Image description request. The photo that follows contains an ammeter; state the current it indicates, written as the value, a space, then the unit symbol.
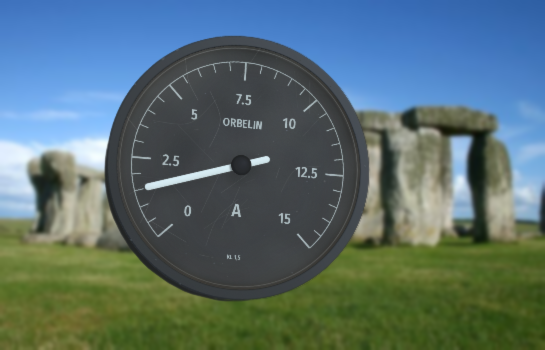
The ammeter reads 1.5 A
